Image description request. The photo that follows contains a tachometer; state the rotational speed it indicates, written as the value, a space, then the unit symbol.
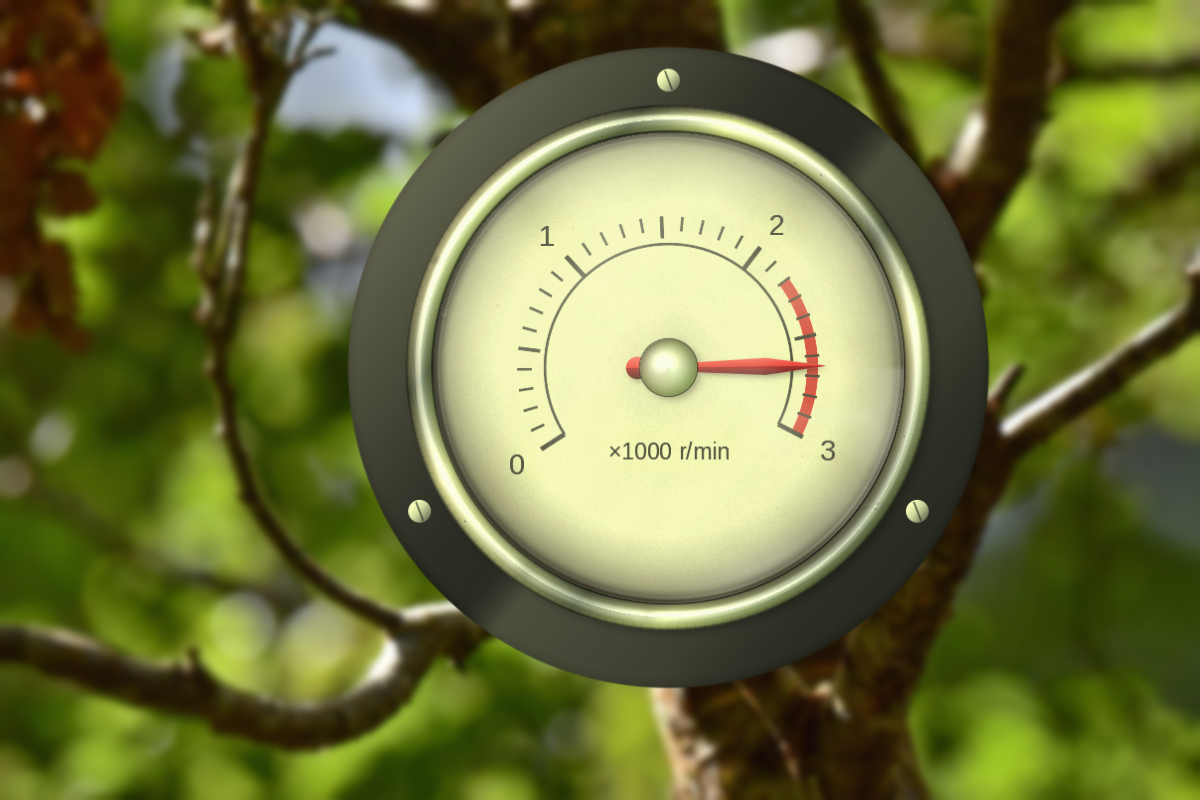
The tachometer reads 2650 rpm
